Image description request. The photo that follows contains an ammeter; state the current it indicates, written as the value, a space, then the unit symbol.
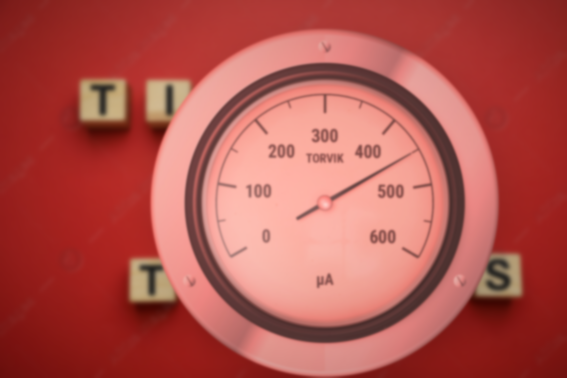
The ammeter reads 450 µA
